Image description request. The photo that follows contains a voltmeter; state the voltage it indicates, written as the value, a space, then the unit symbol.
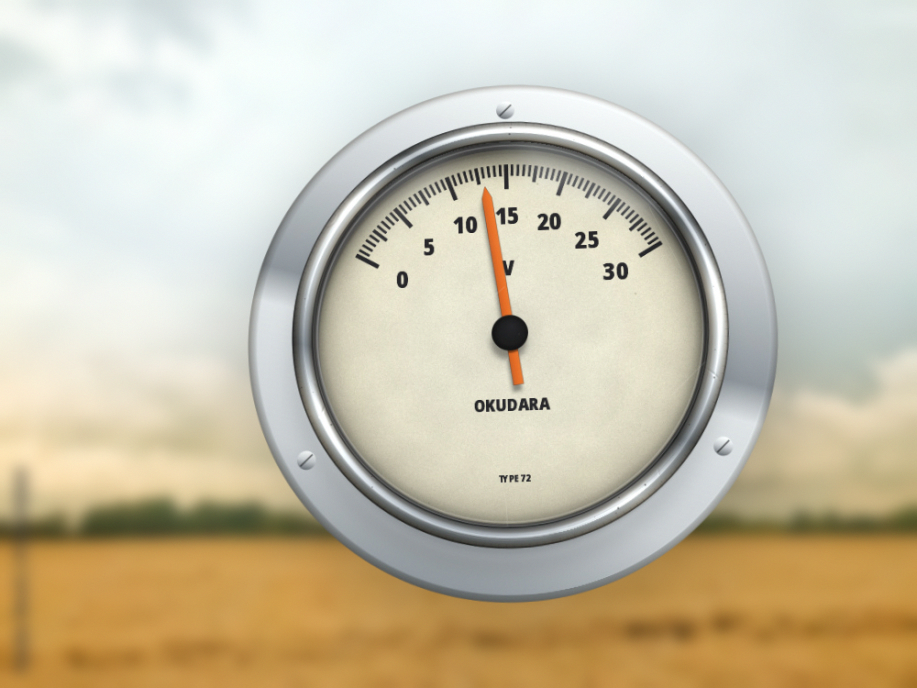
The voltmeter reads 13 V
